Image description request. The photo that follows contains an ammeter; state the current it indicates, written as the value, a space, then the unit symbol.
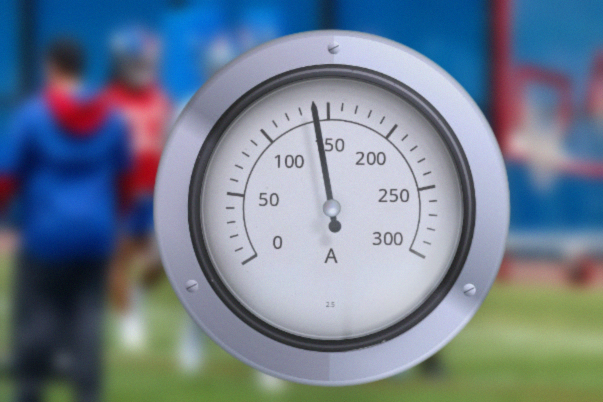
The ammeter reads 140 A
